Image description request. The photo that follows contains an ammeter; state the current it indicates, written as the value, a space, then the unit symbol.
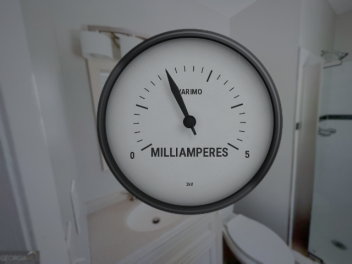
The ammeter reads 2 mA
